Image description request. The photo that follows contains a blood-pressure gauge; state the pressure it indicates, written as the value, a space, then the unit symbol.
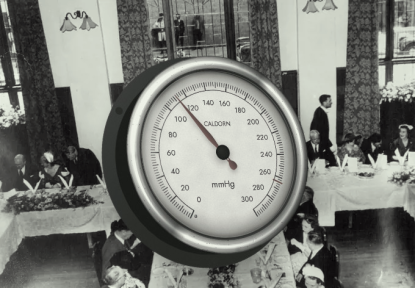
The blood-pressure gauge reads 110 mmHg
